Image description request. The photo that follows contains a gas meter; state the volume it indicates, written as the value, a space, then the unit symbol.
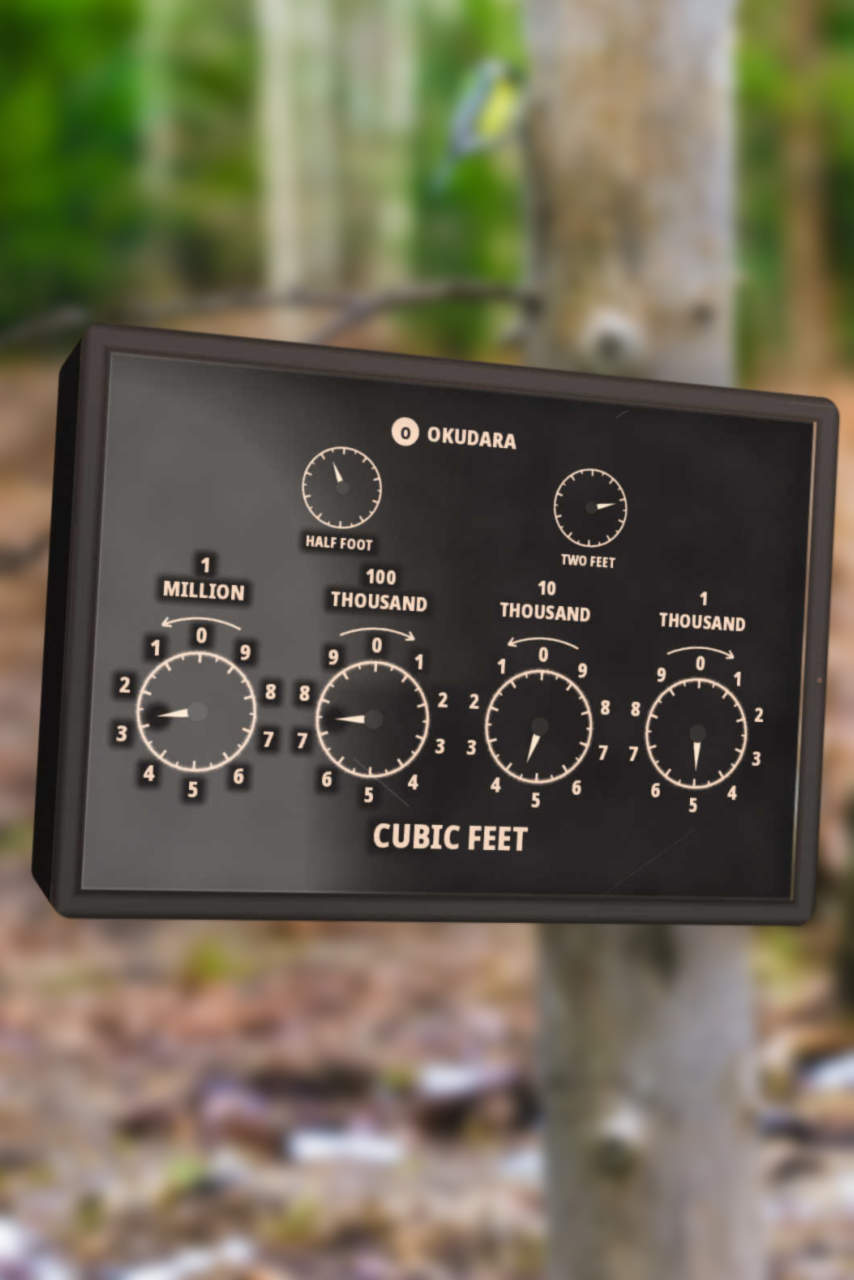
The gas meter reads 274500 ft³
